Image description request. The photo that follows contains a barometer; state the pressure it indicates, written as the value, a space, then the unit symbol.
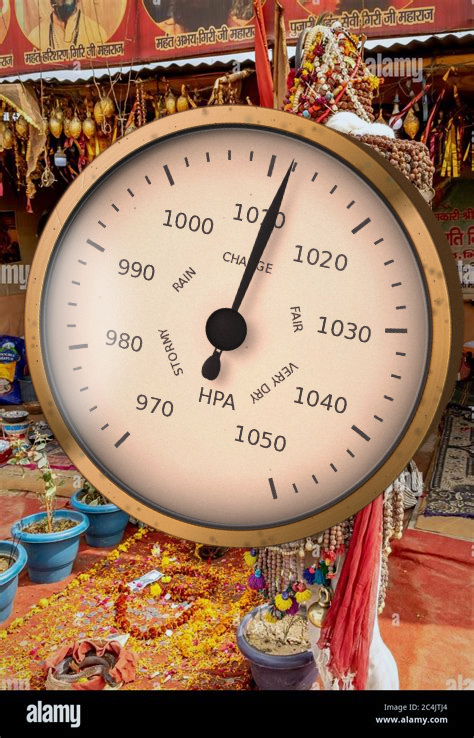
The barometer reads 1012 hPa
